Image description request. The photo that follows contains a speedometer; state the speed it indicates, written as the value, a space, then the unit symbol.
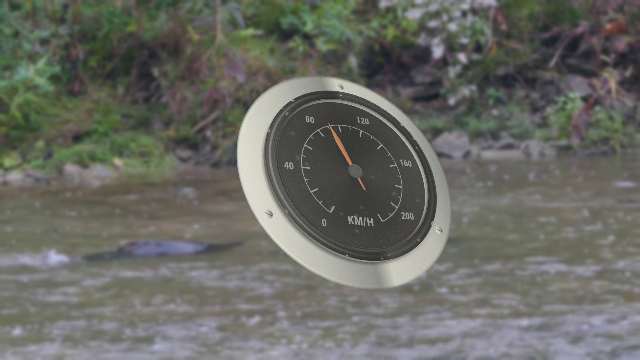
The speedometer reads 90 km/h
